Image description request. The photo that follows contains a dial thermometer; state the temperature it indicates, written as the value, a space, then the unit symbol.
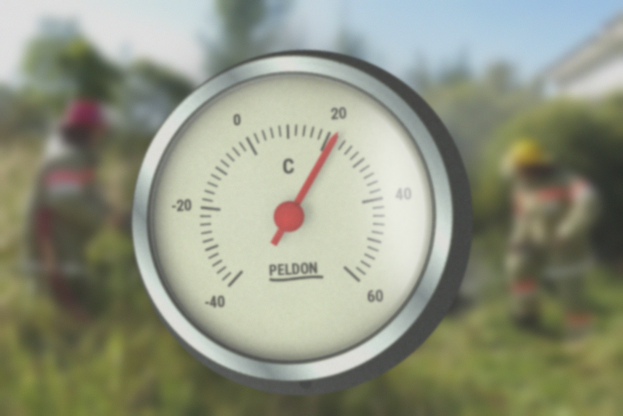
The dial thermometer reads 22 °C
